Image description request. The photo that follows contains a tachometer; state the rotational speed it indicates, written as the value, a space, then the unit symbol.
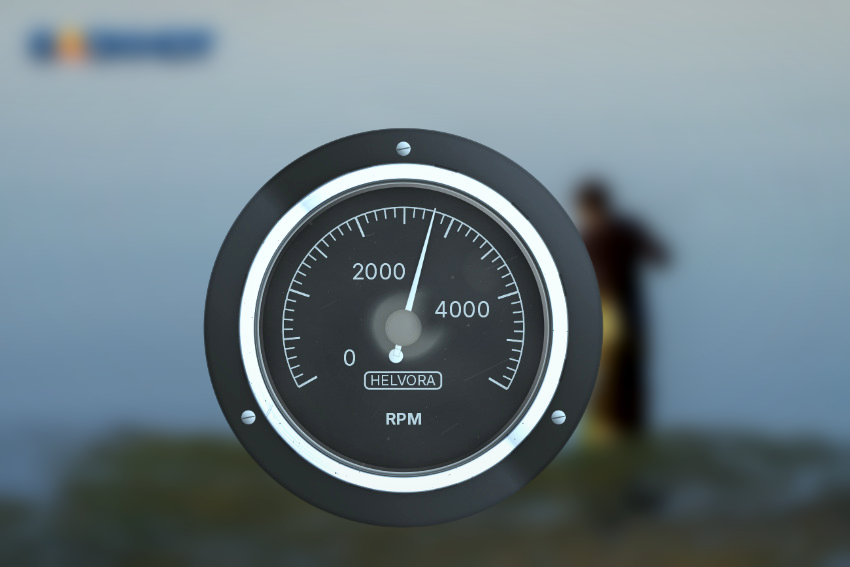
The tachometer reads 2800 rpm
